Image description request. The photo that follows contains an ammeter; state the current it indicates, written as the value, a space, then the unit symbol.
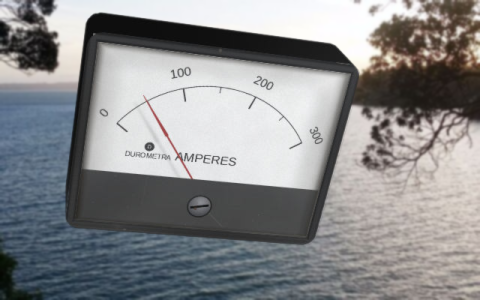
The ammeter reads 50 A
